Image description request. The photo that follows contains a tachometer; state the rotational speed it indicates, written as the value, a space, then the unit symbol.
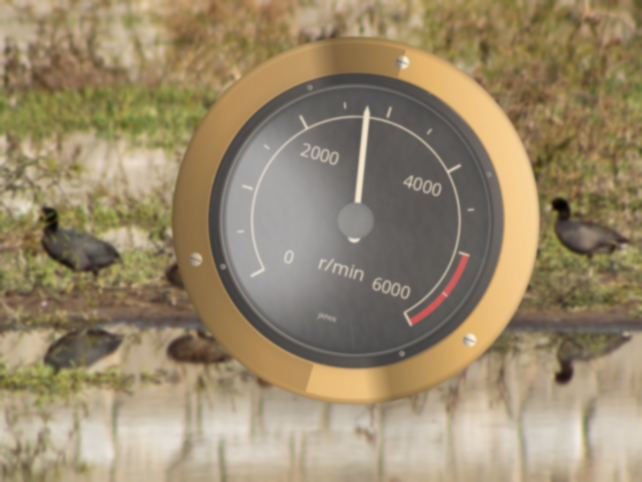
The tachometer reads 2750 rpm
